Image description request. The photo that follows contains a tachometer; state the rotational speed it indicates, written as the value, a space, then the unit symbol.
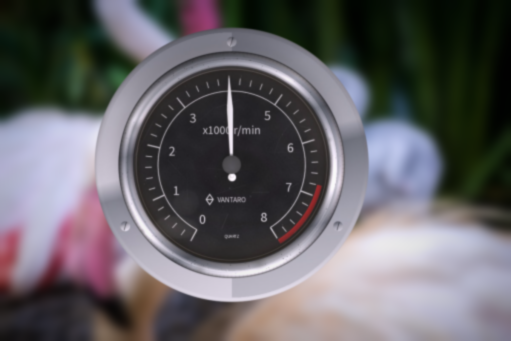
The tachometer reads 4000 rpm
